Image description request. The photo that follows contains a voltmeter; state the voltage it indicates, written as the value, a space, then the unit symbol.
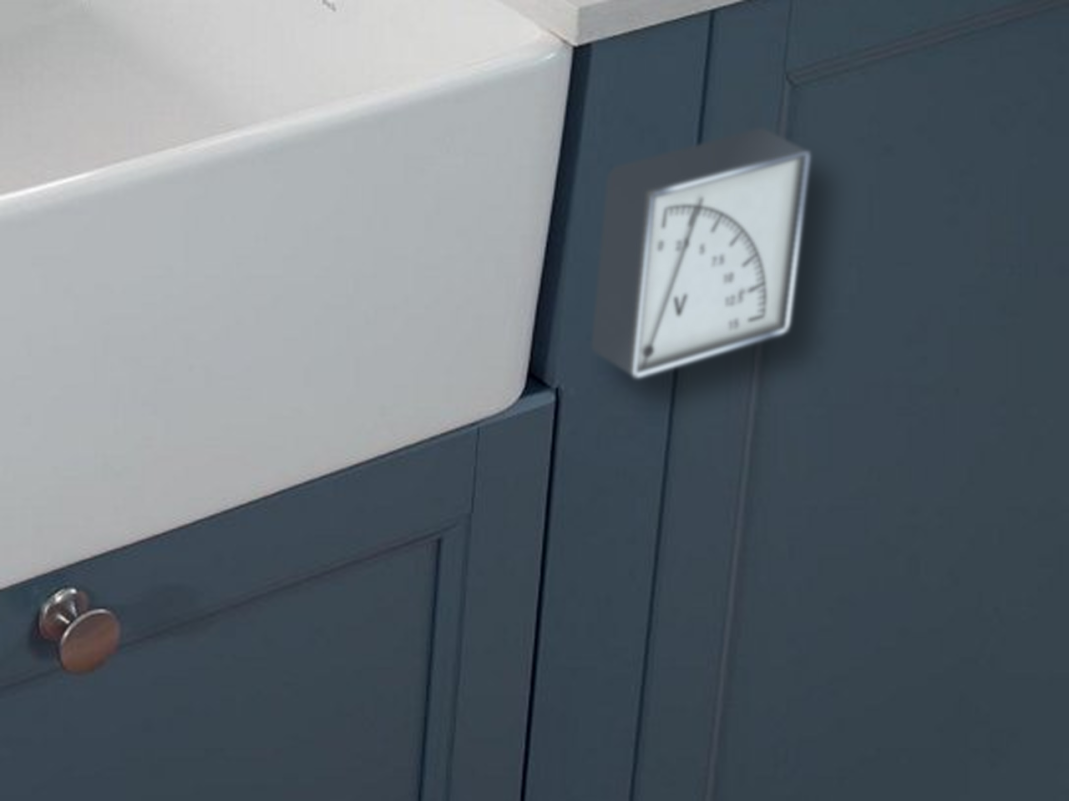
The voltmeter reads 2.5 V
